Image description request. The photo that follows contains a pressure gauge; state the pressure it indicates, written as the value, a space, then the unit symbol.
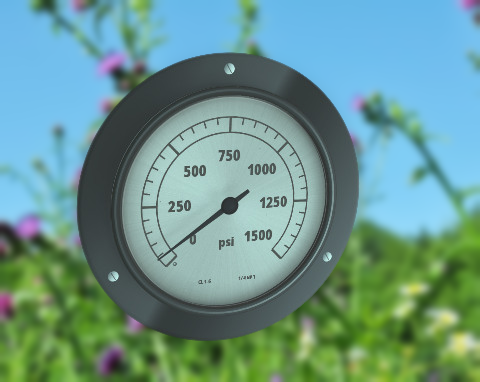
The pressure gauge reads 50 psi
